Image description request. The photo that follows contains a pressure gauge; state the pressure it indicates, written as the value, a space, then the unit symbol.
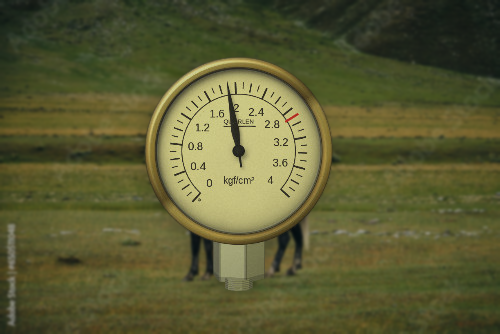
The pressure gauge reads 1.9 kg/cm²
